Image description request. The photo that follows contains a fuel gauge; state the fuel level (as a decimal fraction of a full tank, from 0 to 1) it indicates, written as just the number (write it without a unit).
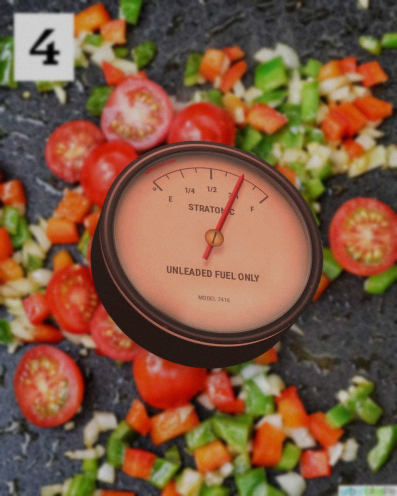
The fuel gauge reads 0.75
